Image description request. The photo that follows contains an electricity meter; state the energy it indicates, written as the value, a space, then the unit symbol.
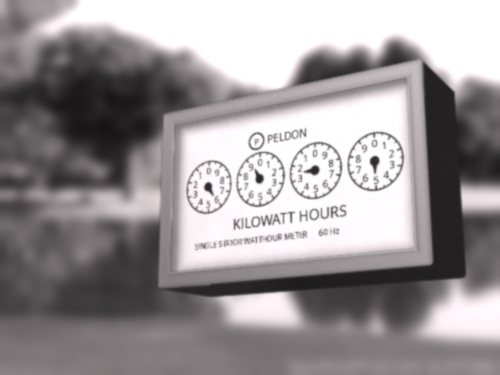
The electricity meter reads 5925 kWh
